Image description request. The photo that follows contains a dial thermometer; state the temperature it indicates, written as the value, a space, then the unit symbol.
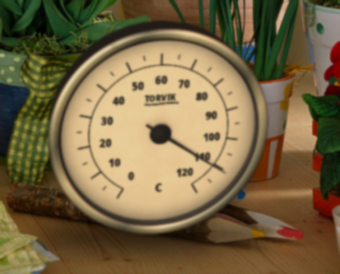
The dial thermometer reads 110 °C
